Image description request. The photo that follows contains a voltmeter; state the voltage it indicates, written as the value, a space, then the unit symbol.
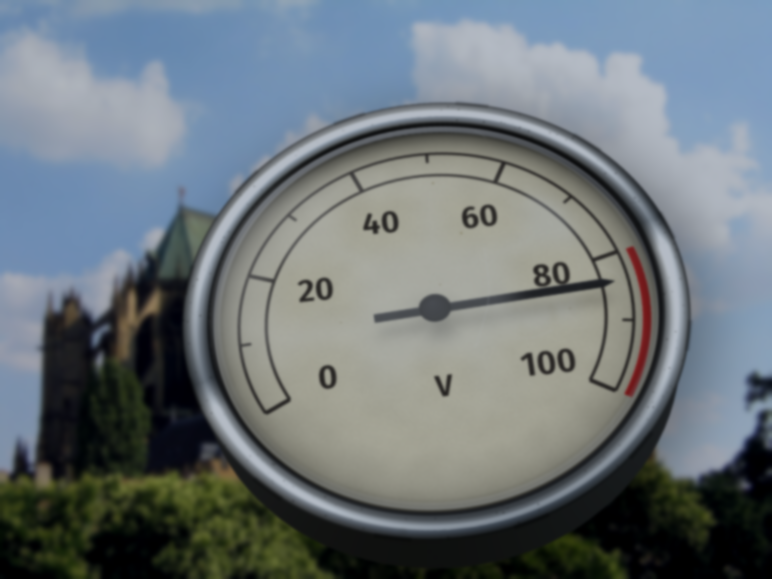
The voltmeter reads 85 V
